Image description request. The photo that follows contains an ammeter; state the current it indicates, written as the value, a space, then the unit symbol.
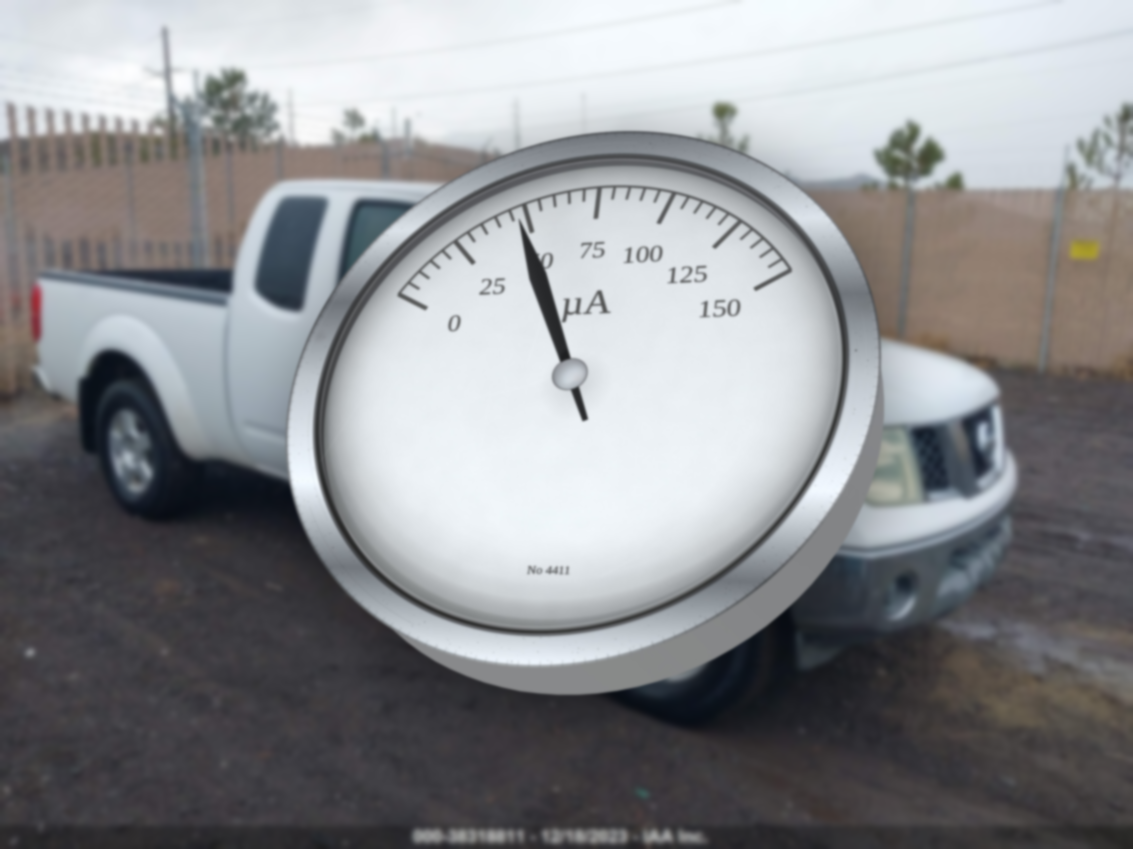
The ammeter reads 47.5 µA
